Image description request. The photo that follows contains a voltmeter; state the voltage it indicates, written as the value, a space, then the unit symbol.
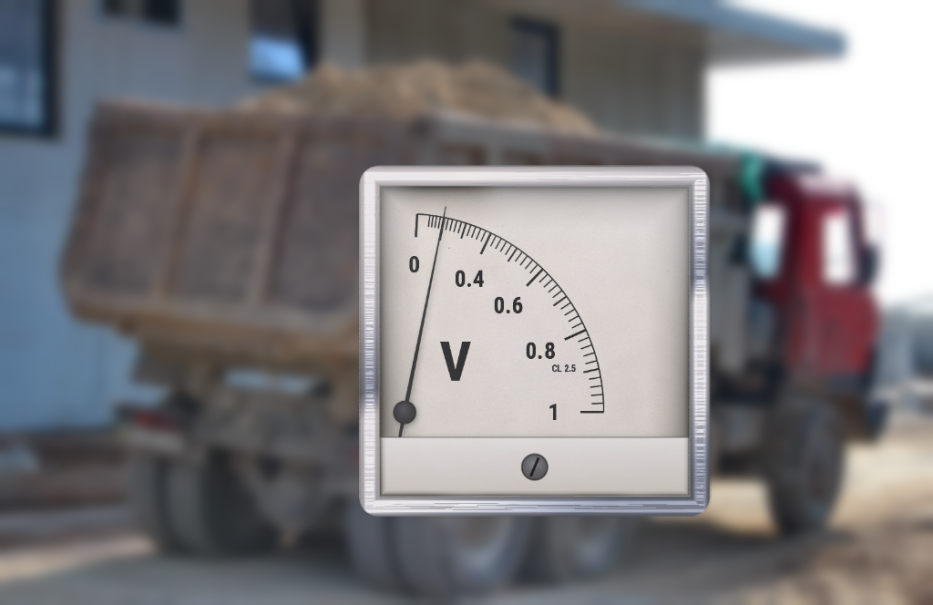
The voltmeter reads 0.2 V
